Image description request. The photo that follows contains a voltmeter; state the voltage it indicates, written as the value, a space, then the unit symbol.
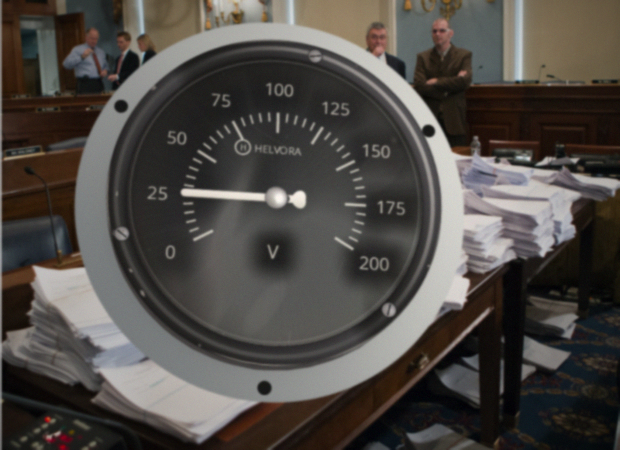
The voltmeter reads 25 V
